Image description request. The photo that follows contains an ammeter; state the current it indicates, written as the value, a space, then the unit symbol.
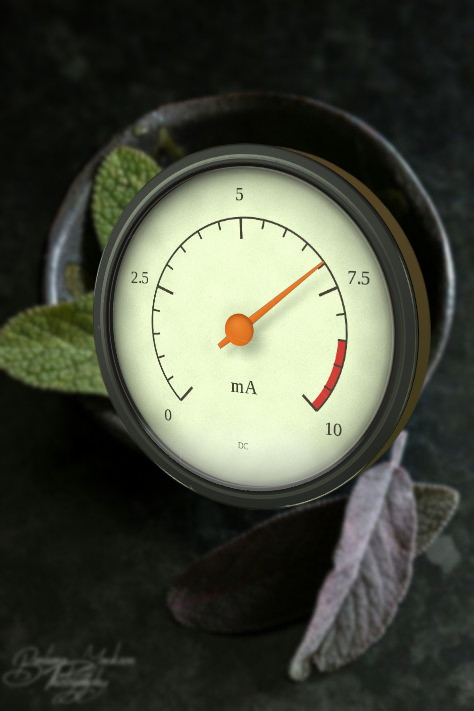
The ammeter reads 7 mA
